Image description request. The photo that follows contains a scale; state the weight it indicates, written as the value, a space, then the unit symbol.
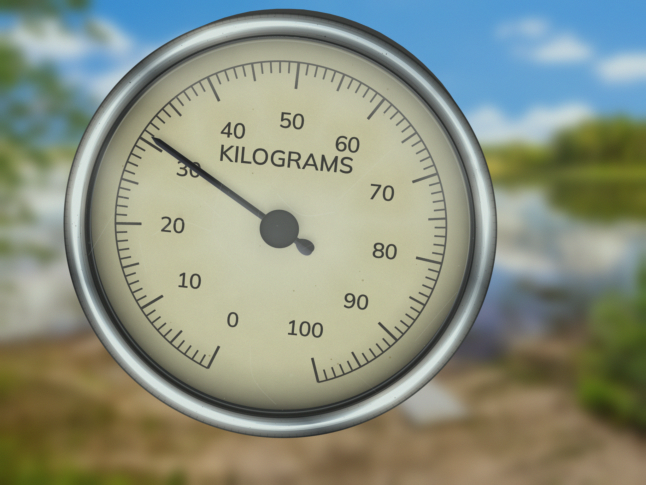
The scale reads 31 kg
